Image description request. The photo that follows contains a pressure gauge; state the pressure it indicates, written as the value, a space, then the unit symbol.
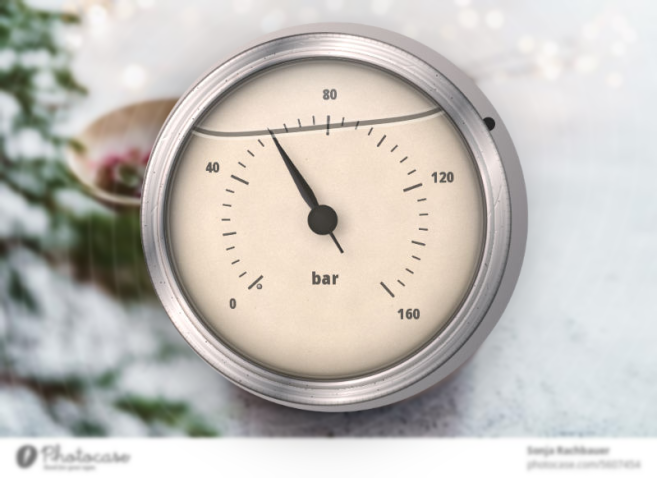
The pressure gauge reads 60 bar
